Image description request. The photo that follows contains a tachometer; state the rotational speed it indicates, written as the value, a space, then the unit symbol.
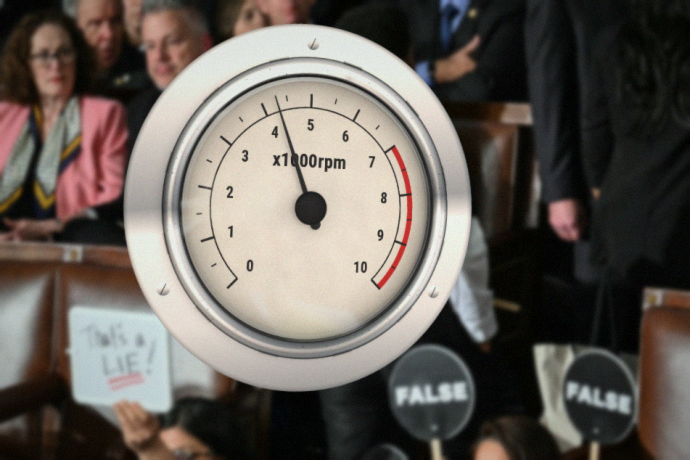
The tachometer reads 4250 rpm
